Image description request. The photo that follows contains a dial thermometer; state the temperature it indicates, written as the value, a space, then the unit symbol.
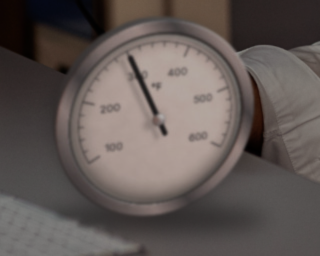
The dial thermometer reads 300 °F
